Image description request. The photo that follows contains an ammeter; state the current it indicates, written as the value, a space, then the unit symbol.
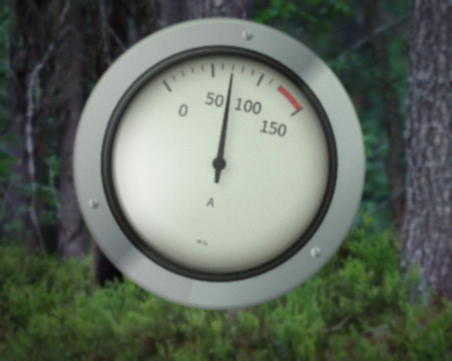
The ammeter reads 70 A
